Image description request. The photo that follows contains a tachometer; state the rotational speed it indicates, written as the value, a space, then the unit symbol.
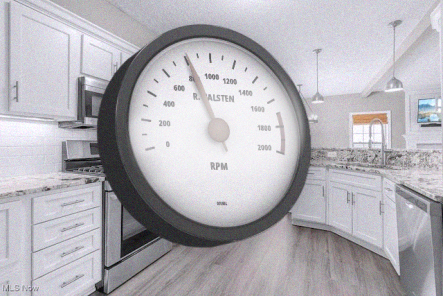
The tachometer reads 800 rpm
